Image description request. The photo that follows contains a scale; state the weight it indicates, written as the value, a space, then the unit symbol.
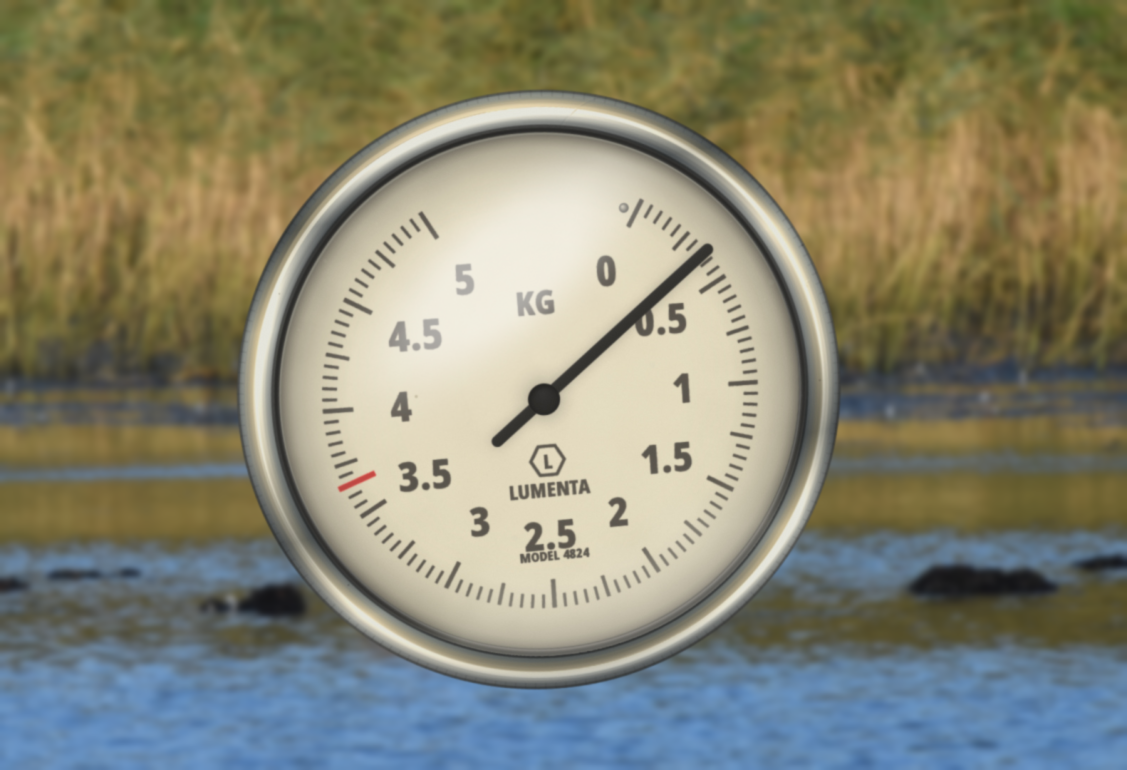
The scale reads 0.35 kg
